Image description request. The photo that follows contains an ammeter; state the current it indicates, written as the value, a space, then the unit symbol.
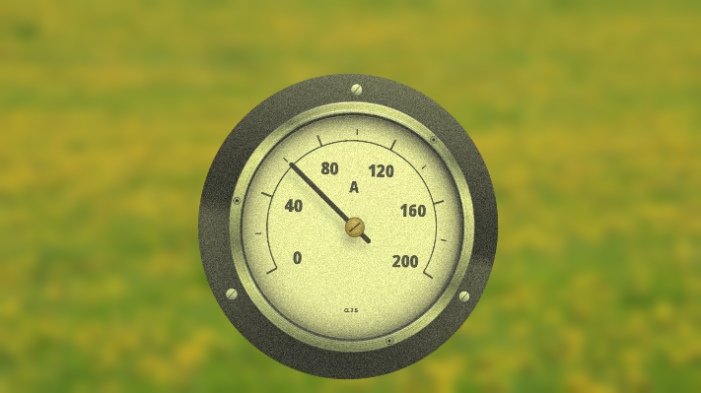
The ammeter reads 60 A
